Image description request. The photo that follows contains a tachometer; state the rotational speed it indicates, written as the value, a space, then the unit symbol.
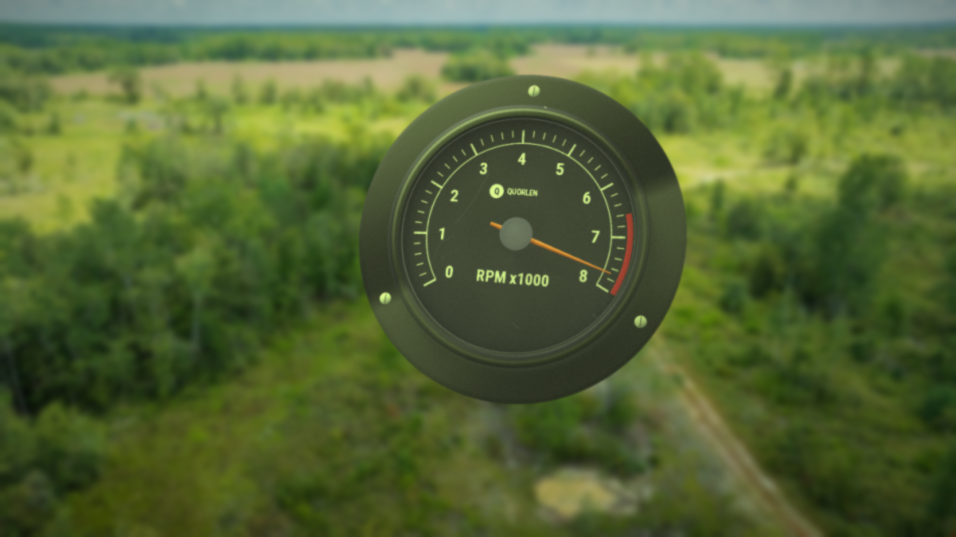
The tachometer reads 7700 rpm
